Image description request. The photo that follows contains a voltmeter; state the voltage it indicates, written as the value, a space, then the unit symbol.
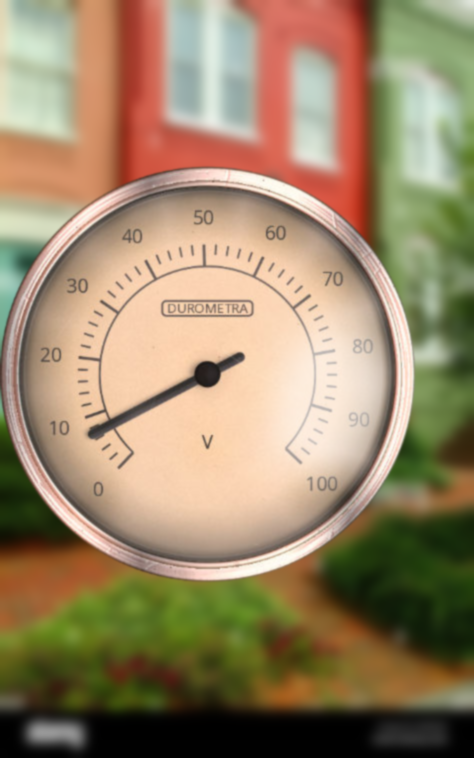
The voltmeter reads 7 V
